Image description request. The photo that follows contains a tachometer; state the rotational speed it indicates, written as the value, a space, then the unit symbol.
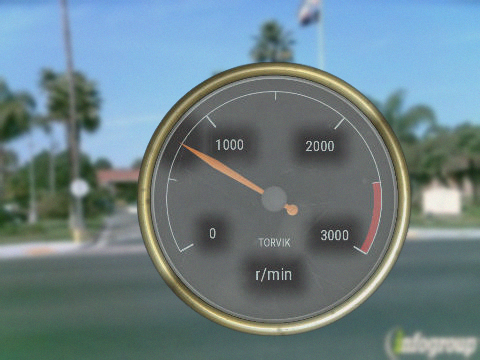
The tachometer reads 750 rpm
